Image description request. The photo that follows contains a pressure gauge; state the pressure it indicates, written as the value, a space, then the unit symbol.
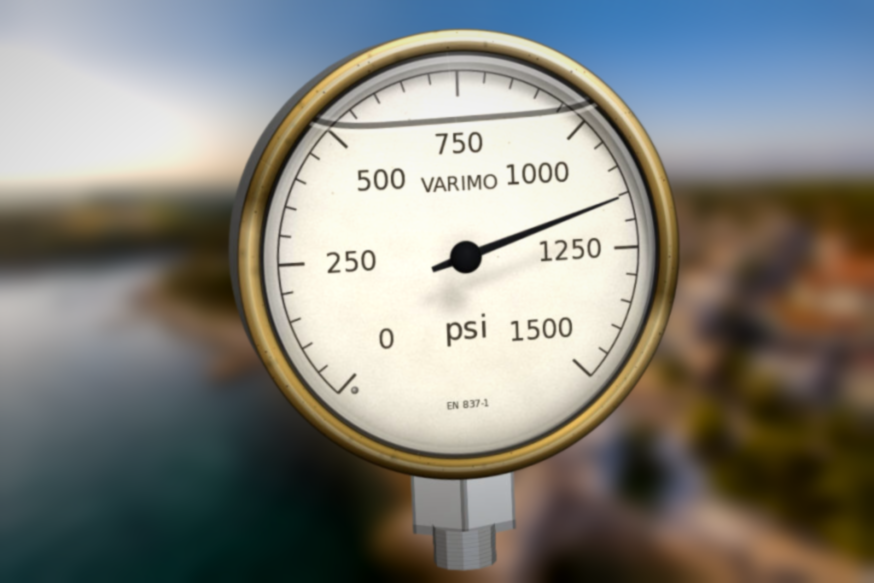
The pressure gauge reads 1150 psi
